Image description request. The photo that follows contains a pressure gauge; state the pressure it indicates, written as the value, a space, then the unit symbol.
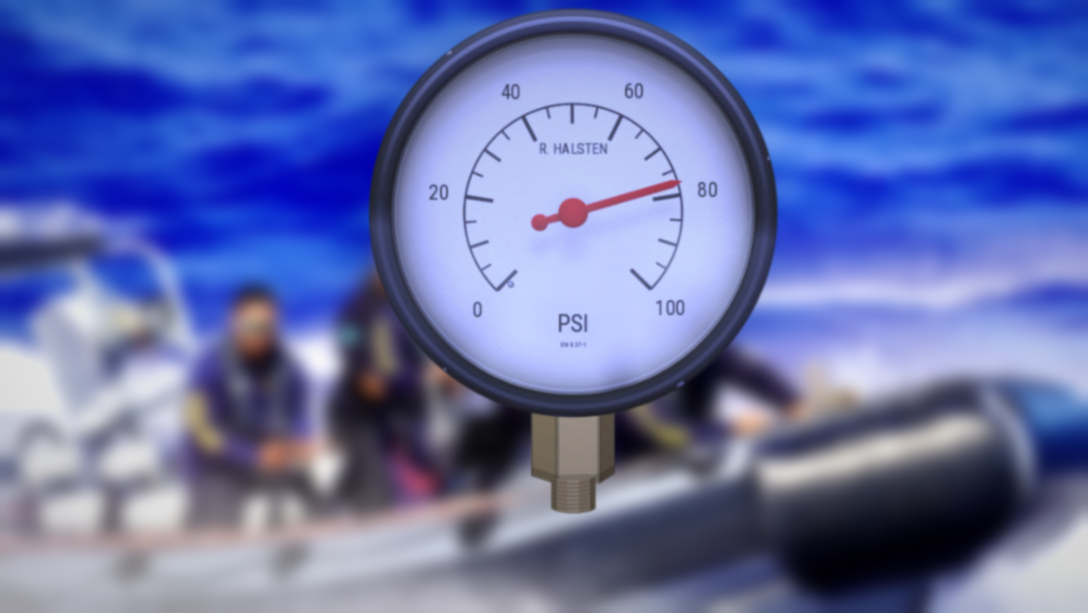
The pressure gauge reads 77.5 psi
